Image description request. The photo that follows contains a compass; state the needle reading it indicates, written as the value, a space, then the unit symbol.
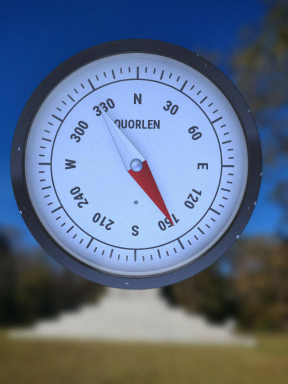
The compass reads 147.5 °
